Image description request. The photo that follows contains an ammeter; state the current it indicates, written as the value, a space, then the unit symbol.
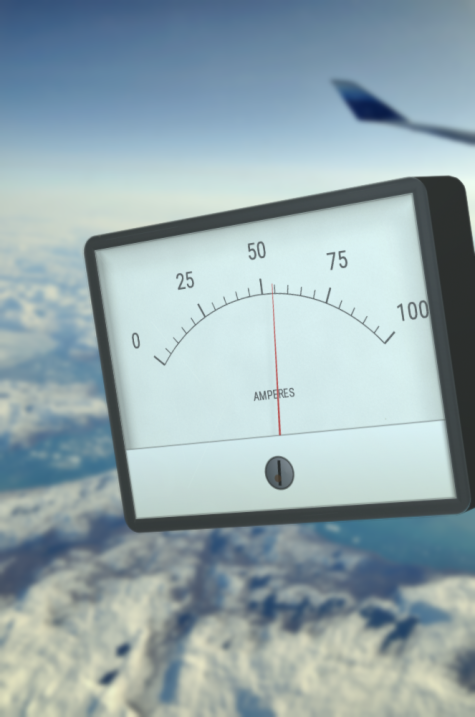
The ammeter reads 55 A
